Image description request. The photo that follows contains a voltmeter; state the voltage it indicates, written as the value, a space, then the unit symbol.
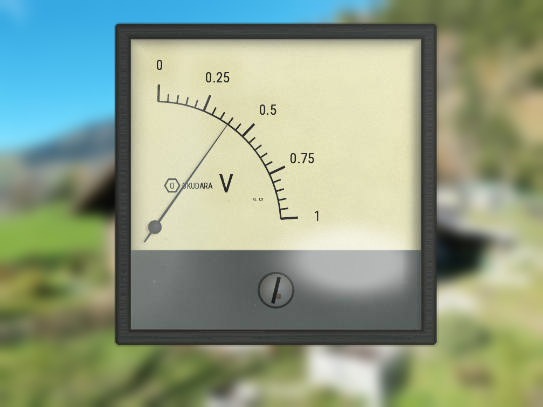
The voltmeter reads 0.4 V
